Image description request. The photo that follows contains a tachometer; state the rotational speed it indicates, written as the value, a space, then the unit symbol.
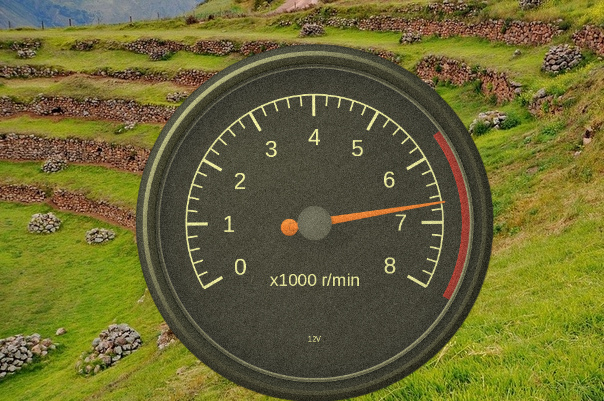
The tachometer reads 6700 rpm
